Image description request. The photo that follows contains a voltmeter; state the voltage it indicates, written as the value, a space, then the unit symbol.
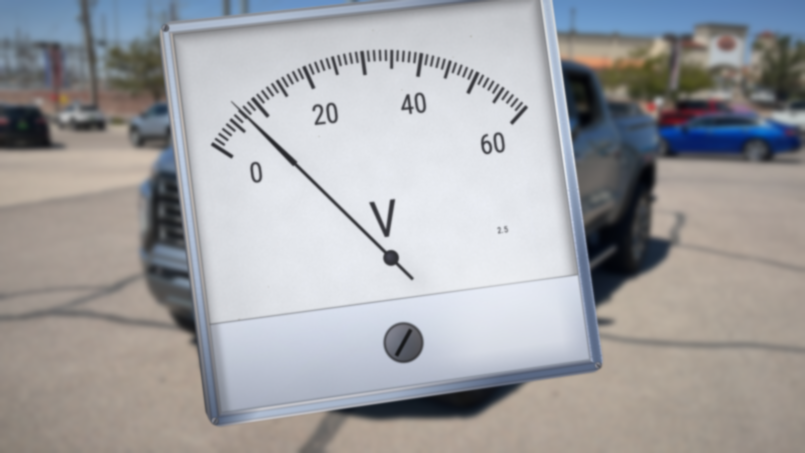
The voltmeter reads 7 V
